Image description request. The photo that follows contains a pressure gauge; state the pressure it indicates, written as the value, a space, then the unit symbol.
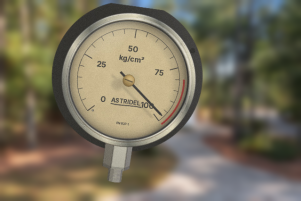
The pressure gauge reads 97.5 kg/cm²
